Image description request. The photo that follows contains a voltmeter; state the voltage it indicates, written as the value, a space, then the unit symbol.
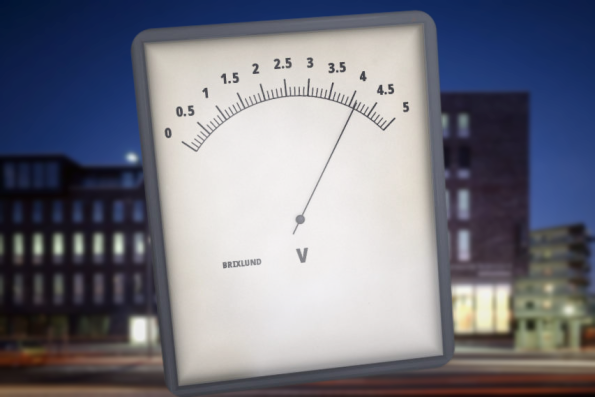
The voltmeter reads 4.1 V
